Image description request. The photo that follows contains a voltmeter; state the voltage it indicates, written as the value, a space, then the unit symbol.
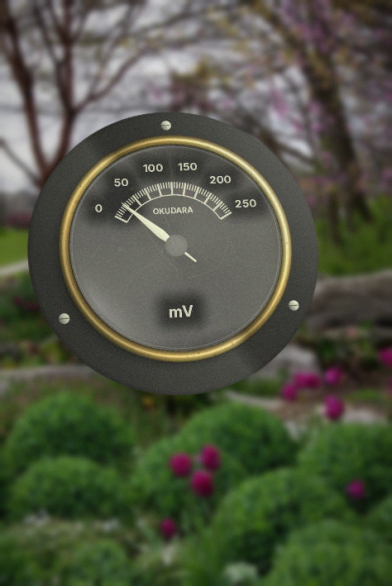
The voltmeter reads 25 mV
